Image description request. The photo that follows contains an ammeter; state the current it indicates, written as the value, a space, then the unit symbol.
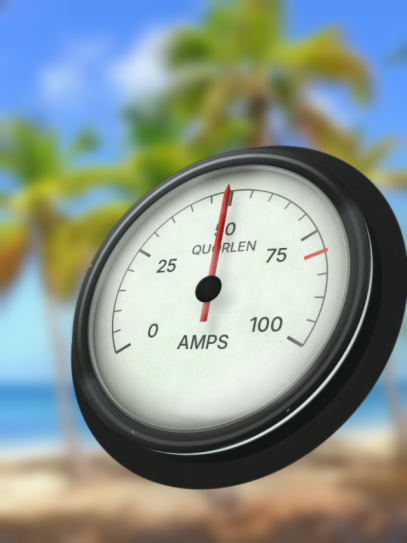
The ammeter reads 50 A
